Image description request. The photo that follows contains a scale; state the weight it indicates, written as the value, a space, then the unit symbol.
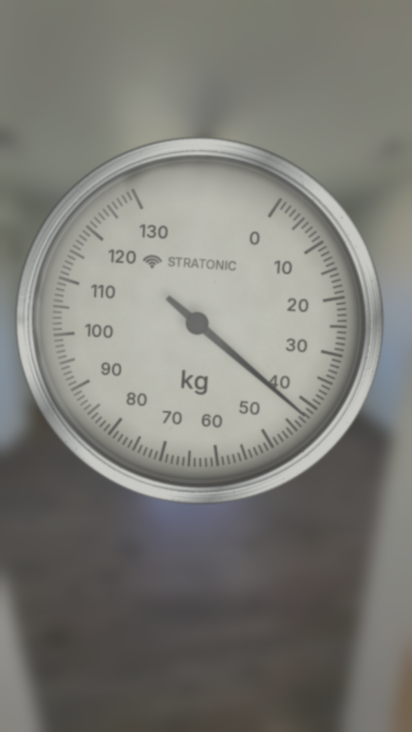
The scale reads 42 kg
